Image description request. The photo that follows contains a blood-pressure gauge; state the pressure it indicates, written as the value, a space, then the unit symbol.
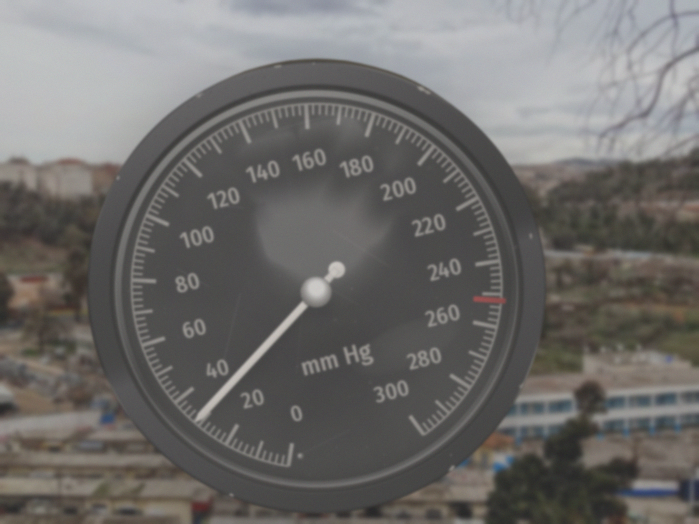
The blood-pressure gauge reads 32 mmHg
